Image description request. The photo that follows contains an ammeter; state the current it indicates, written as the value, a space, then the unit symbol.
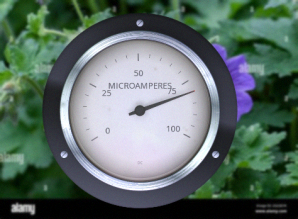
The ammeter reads 80 µA
